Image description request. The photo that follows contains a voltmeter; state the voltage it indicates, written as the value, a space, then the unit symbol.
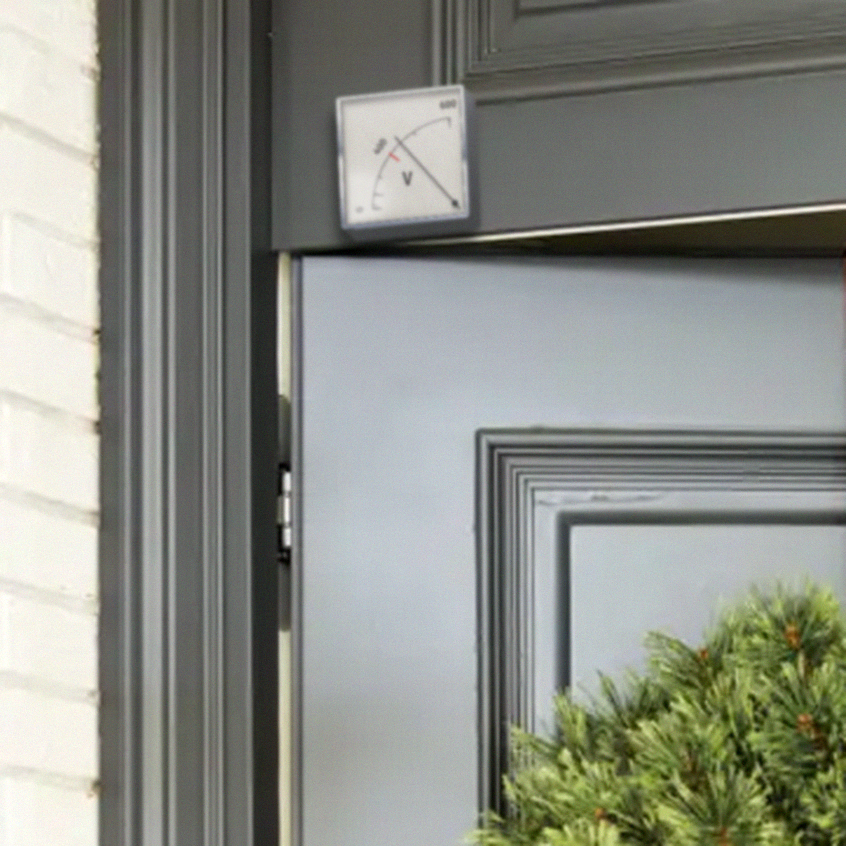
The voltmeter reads 450 V
